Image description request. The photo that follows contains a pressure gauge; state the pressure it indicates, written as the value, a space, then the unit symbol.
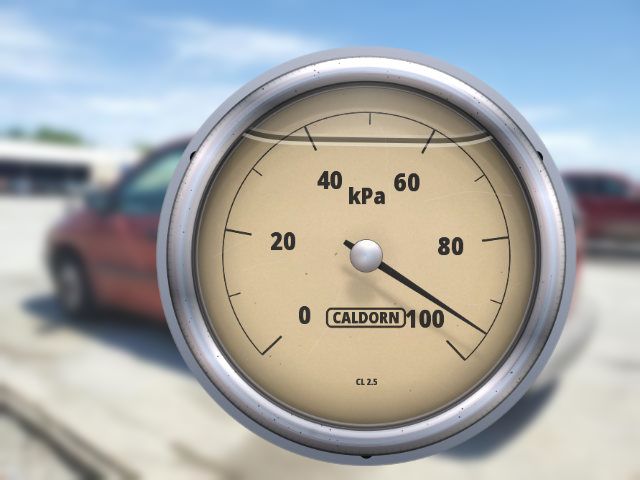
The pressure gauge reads 95 kPa
